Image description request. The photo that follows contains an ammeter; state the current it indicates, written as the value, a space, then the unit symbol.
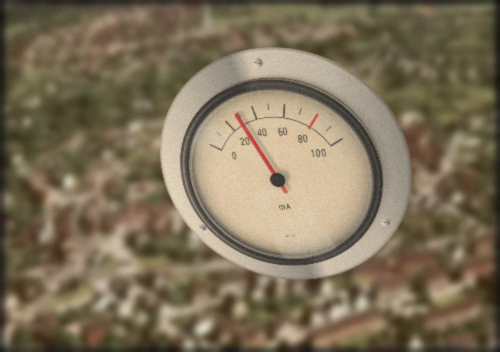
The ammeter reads 30 mA
